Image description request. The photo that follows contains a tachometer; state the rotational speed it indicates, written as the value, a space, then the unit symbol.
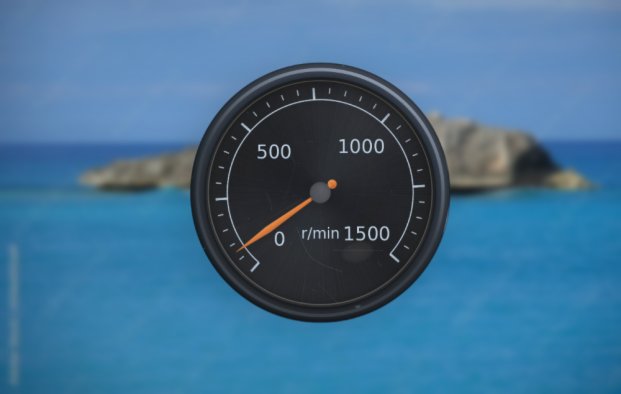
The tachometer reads 75 rpm
